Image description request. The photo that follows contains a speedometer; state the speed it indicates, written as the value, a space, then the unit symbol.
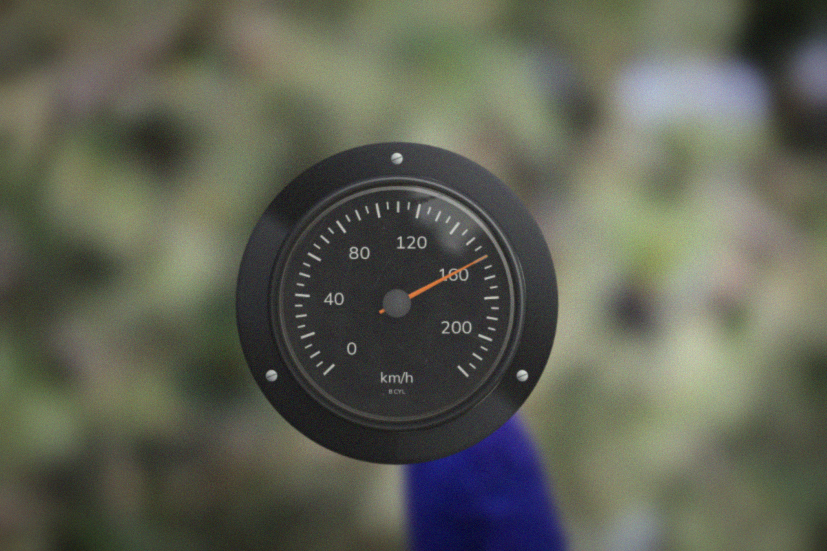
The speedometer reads 160 km/h
